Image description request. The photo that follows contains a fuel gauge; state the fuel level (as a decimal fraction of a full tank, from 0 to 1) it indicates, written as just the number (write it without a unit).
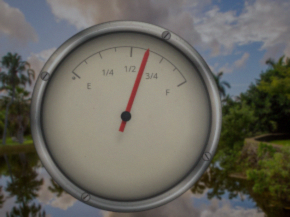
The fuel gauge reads 0.625
